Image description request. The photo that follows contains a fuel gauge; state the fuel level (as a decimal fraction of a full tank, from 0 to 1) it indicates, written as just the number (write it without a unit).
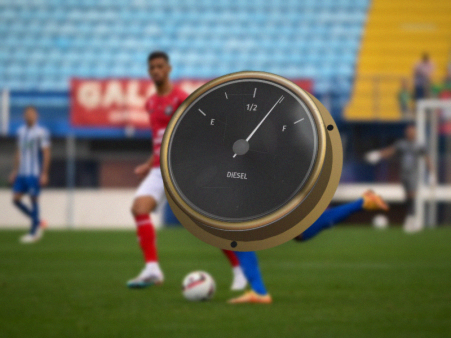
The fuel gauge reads 0.75
